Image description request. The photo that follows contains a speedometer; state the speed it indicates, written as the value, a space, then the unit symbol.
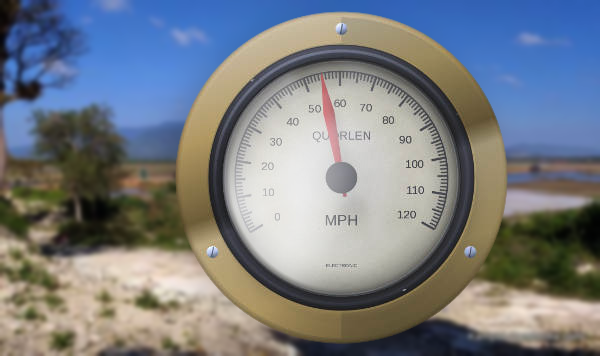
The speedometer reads 55 mph
